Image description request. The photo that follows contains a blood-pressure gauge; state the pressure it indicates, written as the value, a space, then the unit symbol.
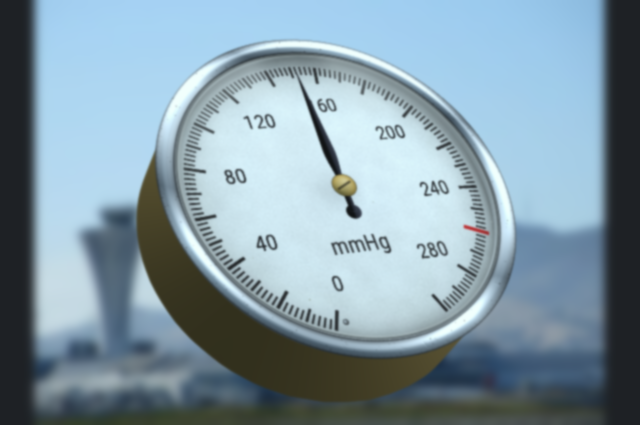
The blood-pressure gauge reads 150 mmHg
